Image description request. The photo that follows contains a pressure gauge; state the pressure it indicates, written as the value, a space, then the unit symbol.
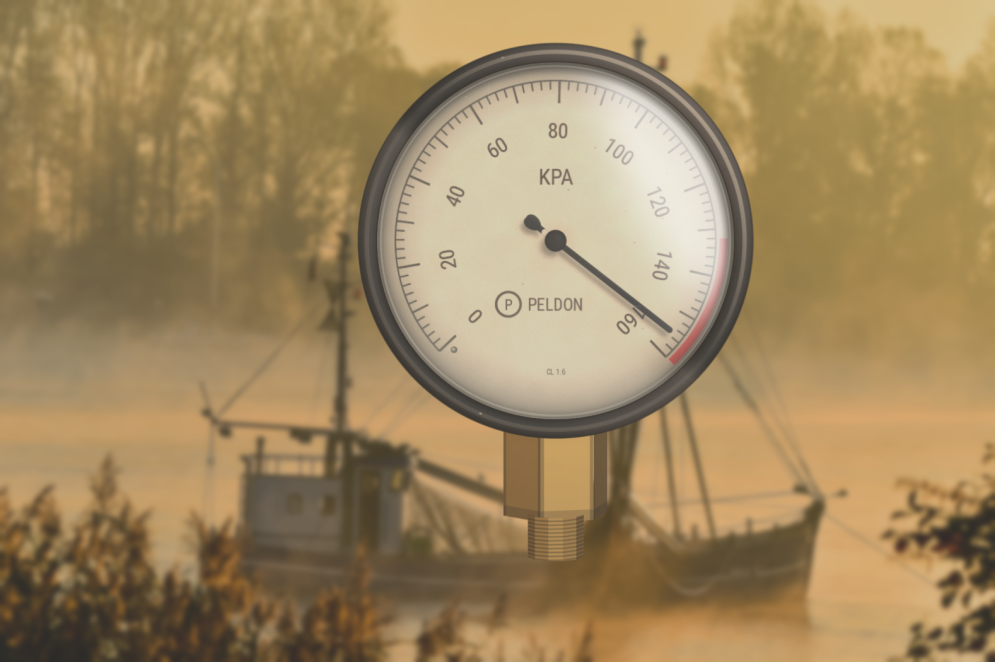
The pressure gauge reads 155 kPa
